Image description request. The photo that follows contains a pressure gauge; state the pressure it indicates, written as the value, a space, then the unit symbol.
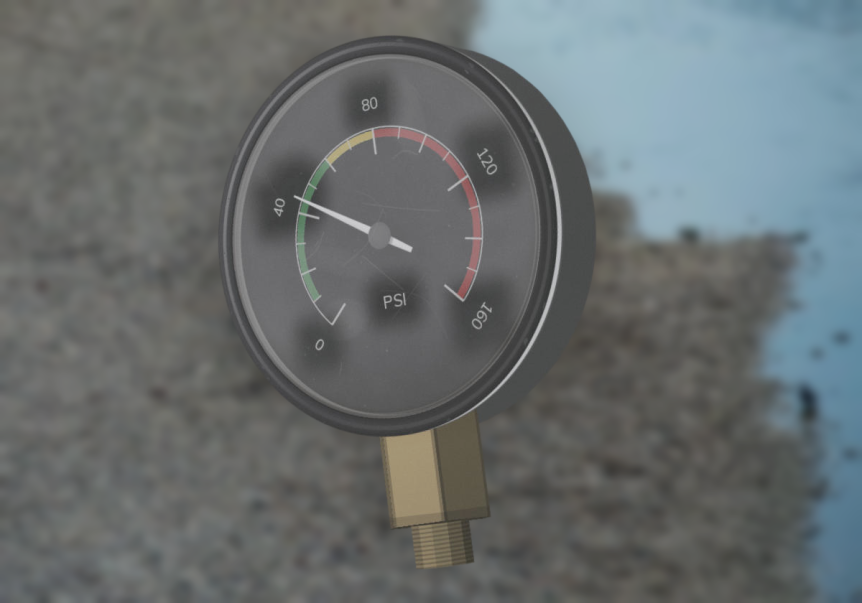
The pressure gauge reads 45 psi
